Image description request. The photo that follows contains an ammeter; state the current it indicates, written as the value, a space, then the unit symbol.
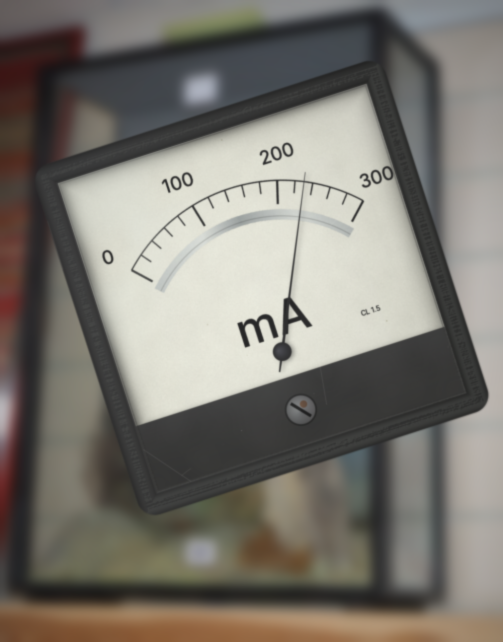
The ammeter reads 230 mA
